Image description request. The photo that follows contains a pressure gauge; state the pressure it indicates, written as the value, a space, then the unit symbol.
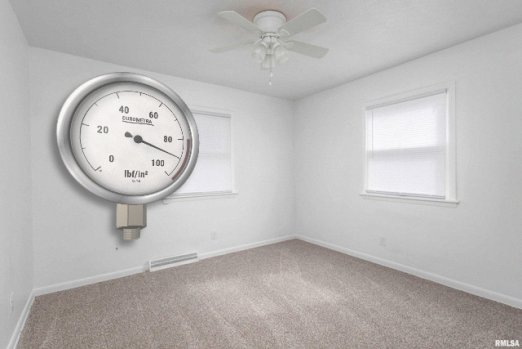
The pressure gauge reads 90 psi
